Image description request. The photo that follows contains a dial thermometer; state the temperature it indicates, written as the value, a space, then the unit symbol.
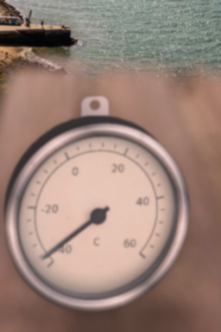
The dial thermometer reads -36 °C
